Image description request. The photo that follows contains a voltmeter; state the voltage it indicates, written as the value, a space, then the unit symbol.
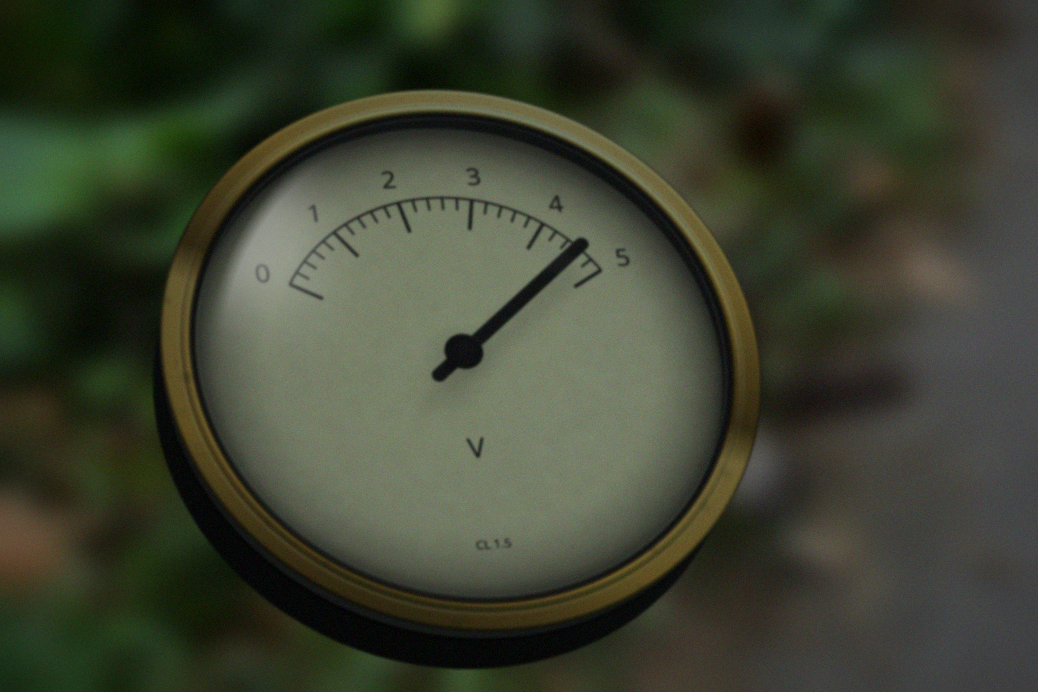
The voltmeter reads 4.6 V
